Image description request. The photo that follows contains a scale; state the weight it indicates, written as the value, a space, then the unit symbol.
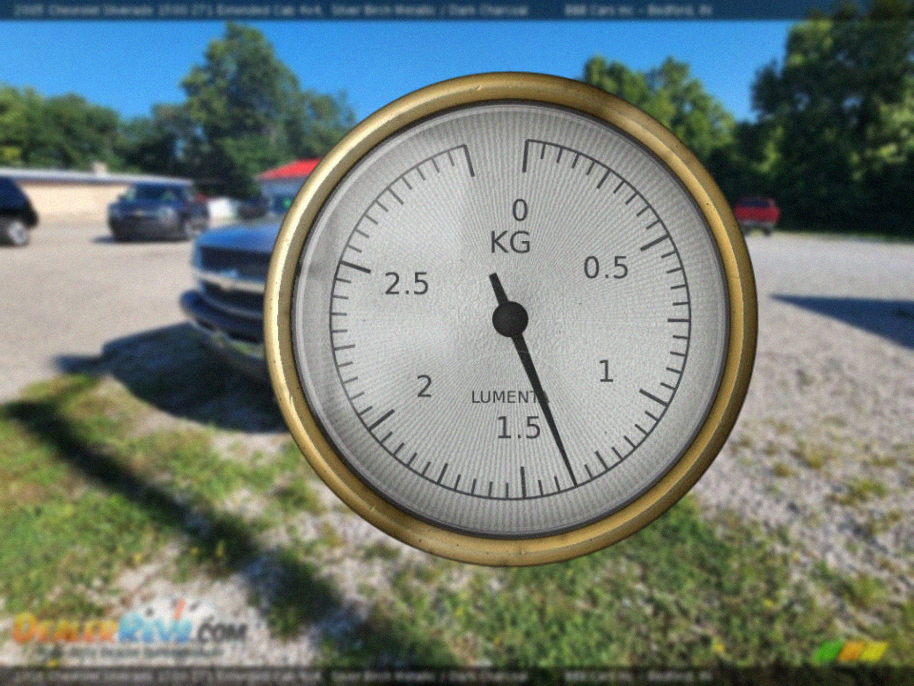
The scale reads 1.35 kg
